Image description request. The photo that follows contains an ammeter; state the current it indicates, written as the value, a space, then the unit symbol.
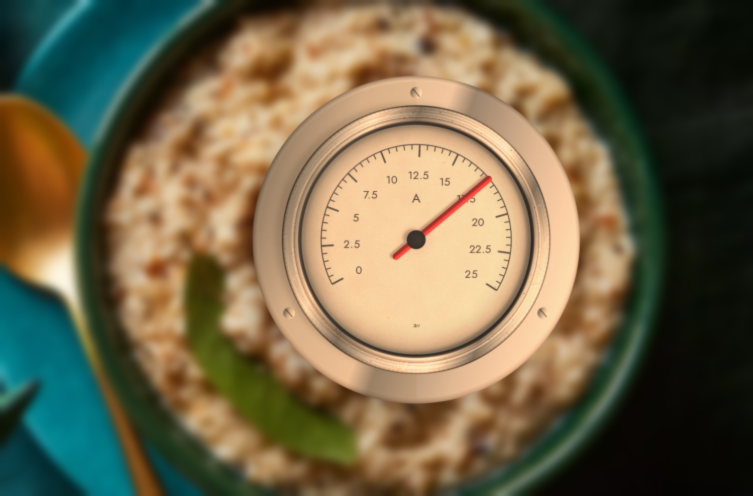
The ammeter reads 17.5 A
